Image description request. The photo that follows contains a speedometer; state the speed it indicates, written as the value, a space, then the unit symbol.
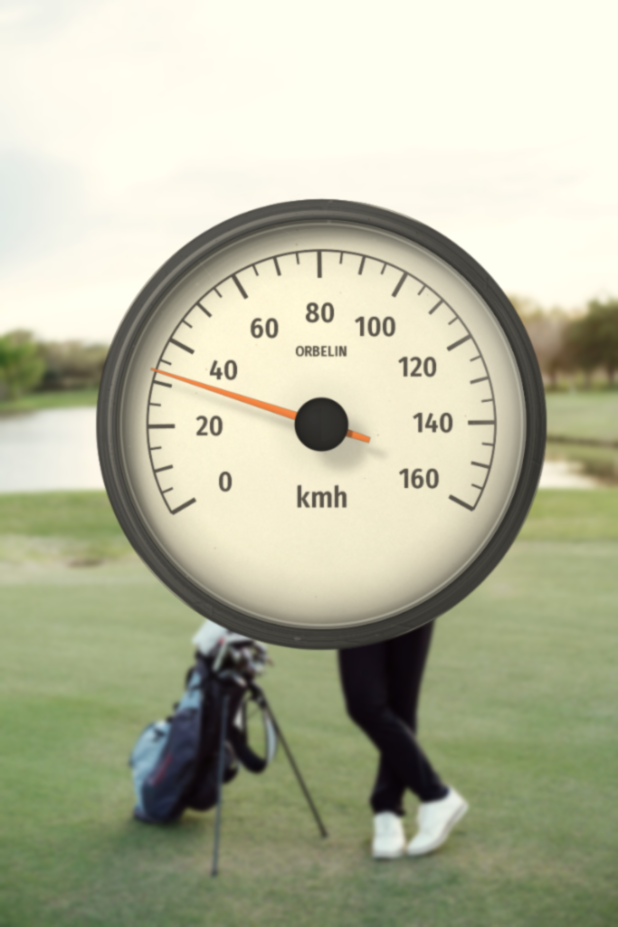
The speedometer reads 32.5 km/h
